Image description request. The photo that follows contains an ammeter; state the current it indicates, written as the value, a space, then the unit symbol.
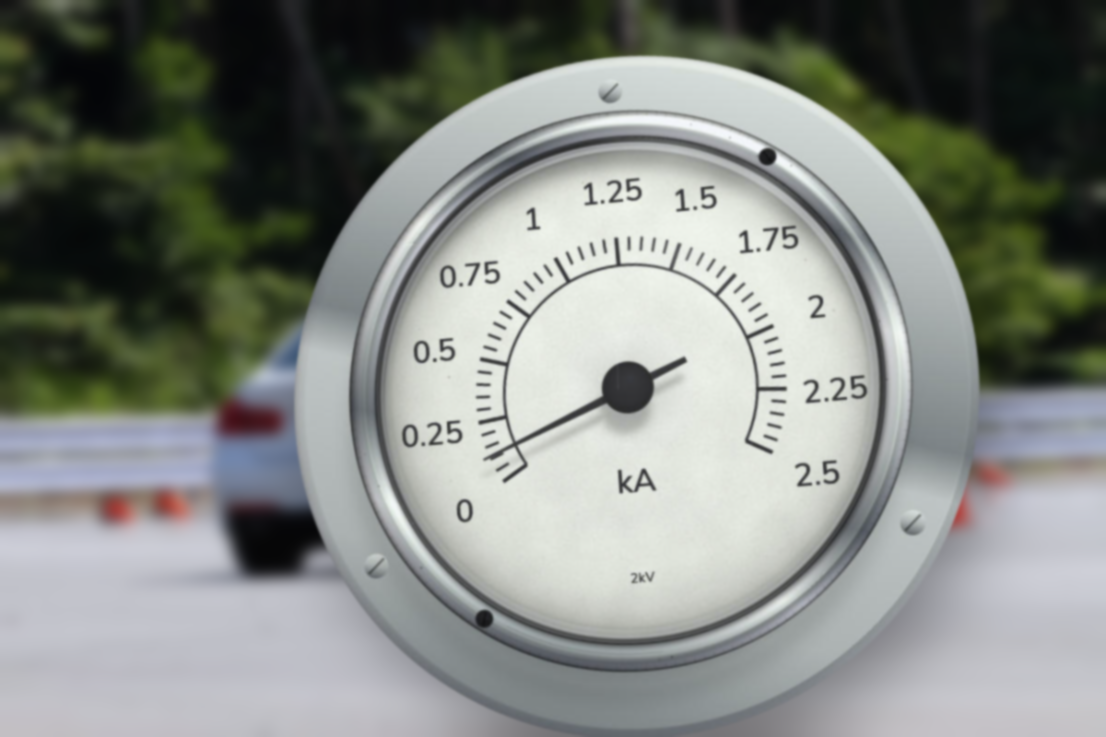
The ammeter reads 0.1 kA
